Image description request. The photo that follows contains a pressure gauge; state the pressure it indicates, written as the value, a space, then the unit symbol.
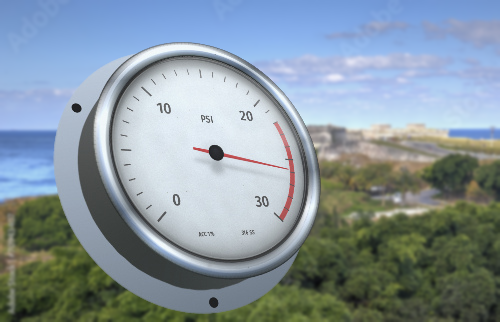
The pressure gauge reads 26 psi
